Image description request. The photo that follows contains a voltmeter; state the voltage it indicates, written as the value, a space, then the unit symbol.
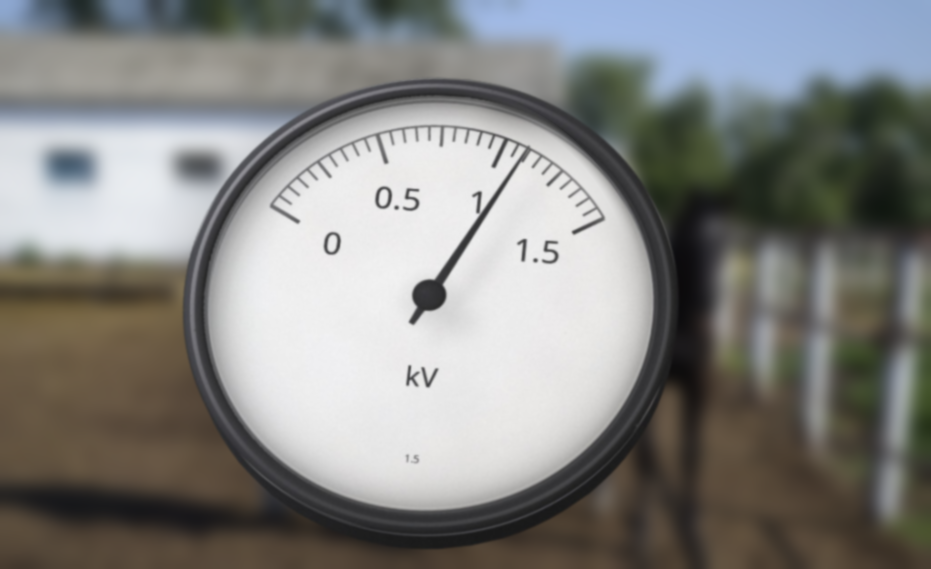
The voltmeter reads 1.1 kV
